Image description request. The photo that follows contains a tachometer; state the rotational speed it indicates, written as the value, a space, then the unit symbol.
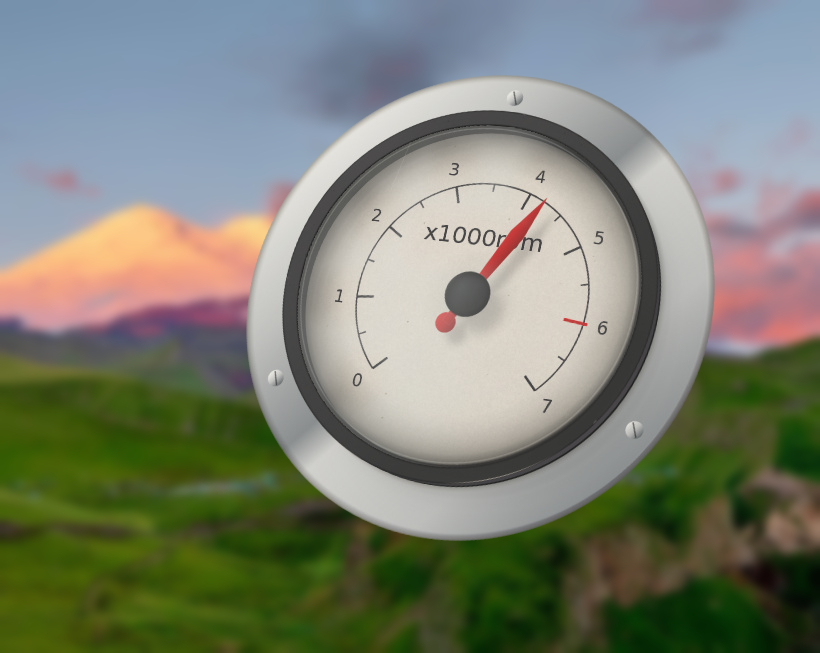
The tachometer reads 4250 rpm
